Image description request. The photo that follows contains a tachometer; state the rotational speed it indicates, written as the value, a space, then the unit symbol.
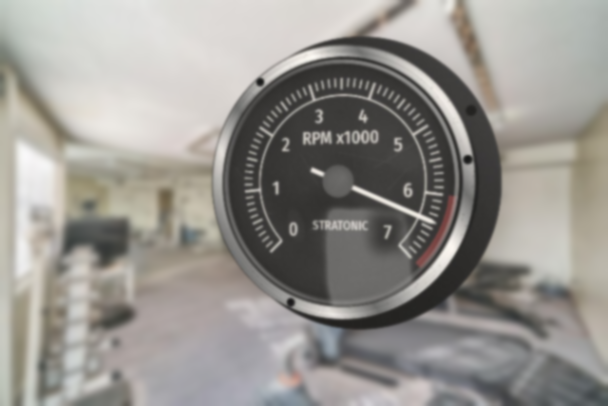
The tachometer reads 6400 rpm
